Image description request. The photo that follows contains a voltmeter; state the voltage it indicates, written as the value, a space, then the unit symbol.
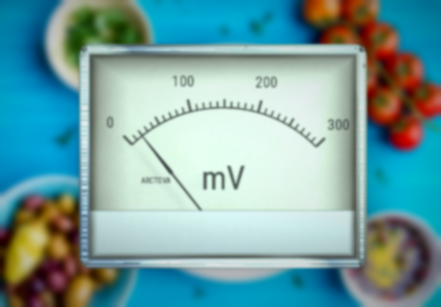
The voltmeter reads 20 mV
